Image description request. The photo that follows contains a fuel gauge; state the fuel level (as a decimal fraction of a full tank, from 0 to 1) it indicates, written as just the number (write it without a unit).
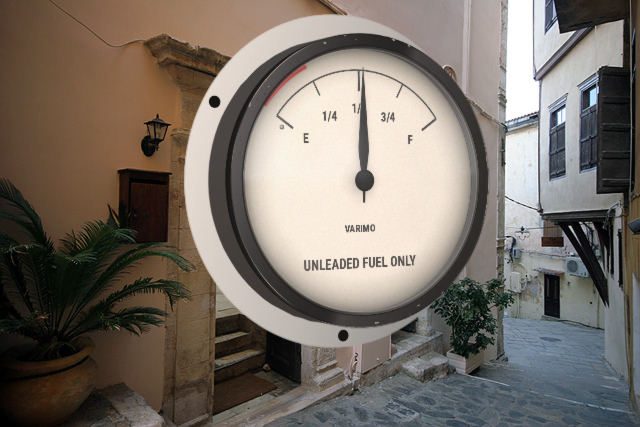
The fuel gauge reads 0.5
